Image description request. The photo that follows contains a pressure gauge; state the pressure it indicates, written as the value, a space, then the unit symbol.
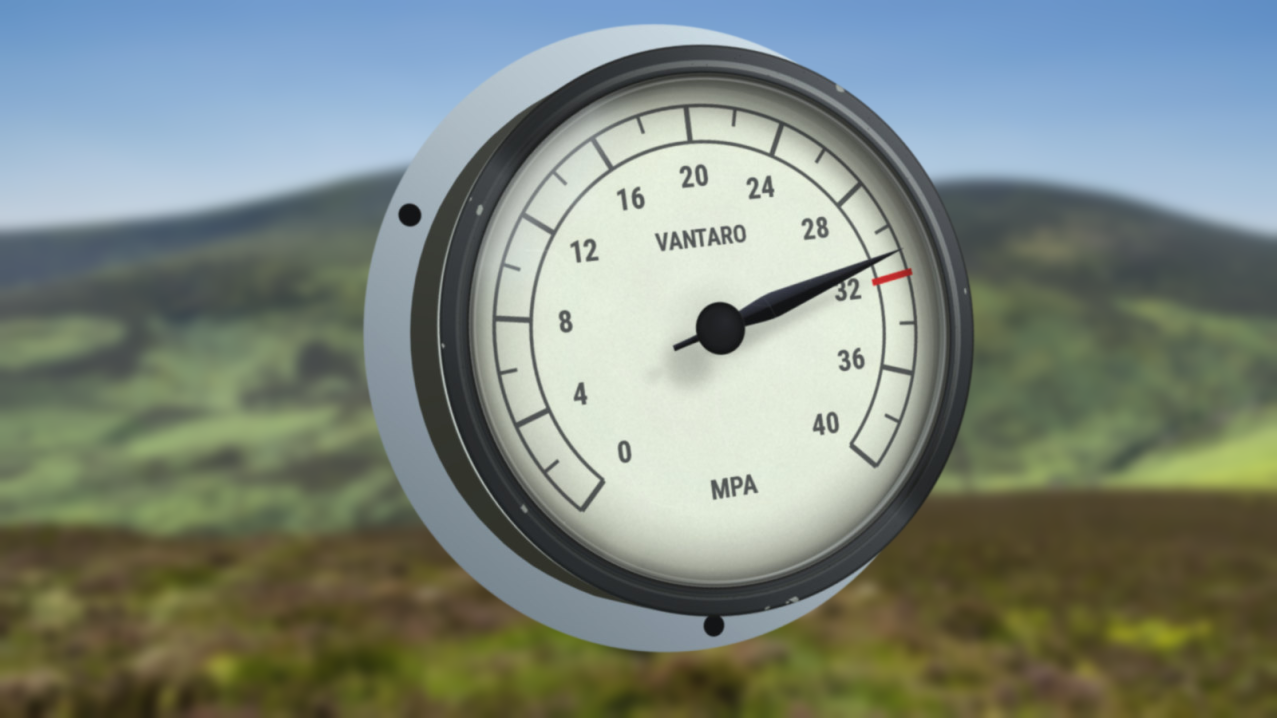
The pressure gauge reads 31 MPa
